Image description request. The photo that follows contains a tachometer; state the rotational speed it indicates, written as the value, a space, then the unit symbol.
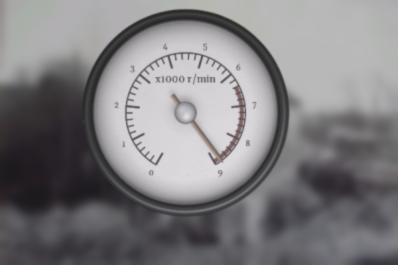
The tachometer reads 8800 rpm
